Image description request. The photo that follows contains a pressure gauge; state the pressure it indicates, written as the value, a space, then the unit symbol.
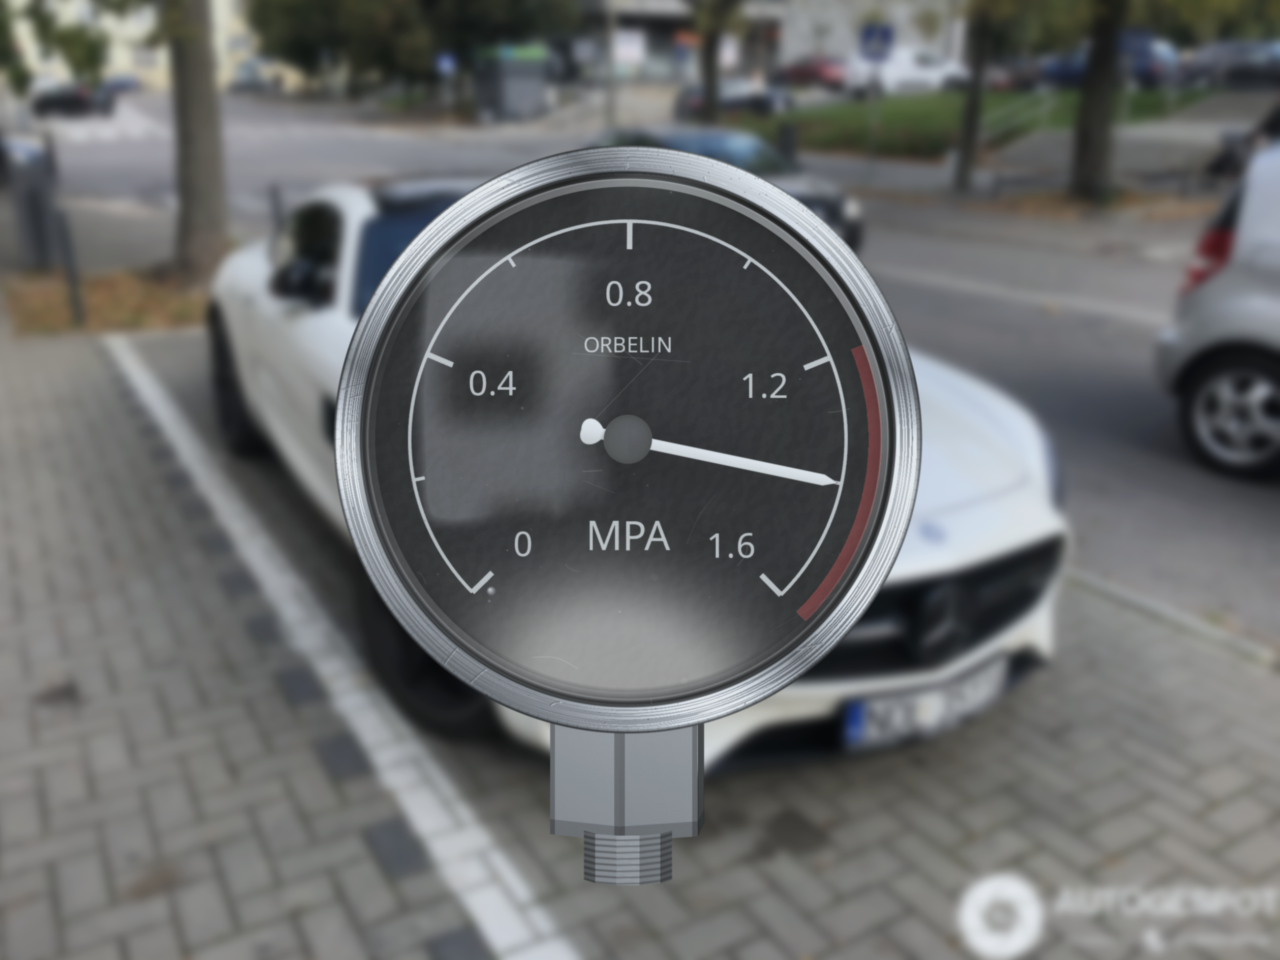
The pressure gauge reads 1.4 MPa
